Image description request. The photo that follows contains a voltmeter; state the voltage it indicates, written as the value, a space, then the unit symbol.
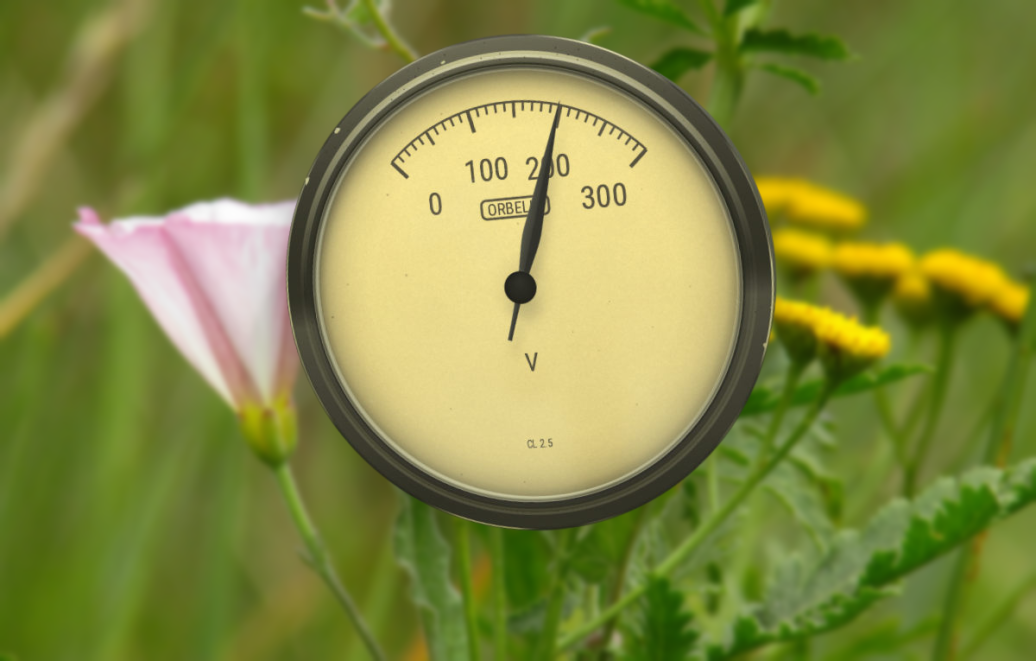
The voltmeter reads 200 V
